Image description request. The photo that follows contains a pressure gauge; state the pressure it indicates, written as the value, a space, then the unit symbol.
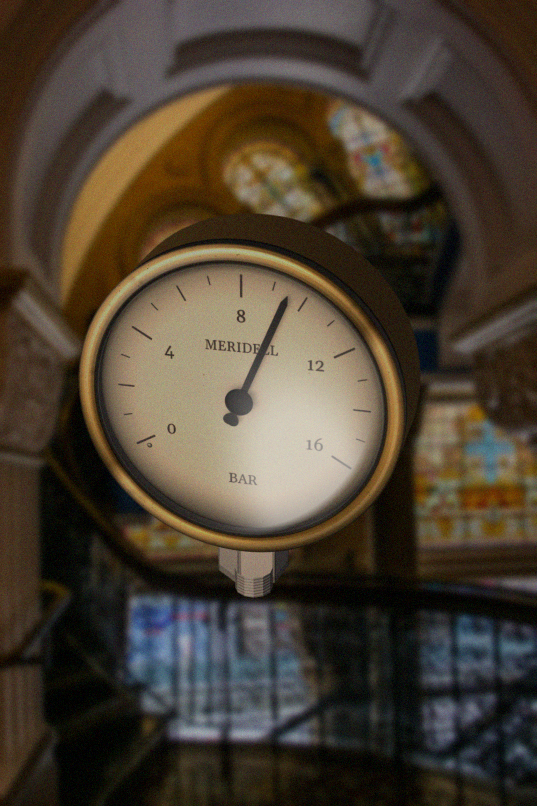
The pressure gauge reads 9.5 bar
